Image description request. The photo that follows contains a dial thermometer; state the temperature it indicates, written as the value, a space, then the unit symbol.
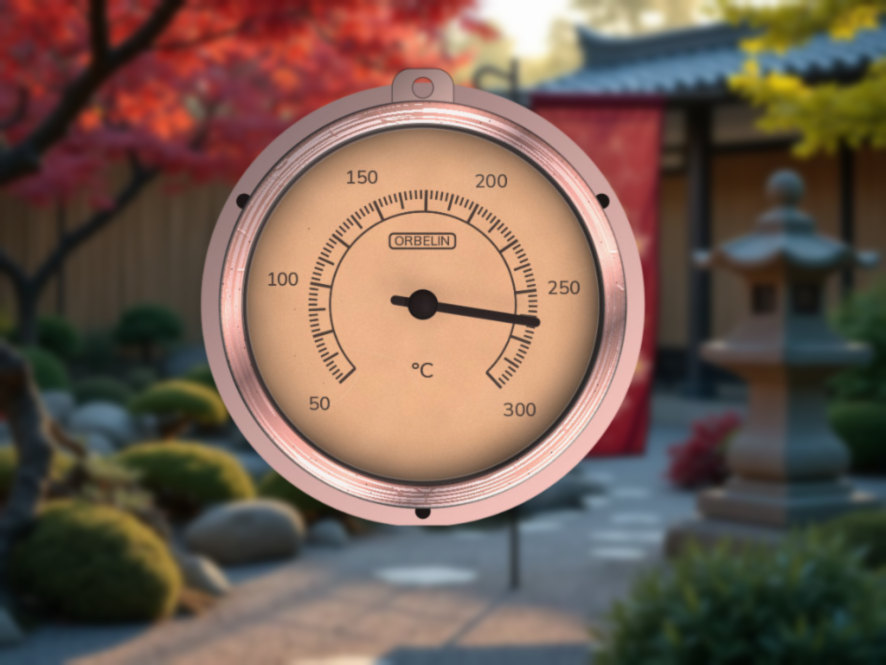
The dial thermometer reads 265 °C
